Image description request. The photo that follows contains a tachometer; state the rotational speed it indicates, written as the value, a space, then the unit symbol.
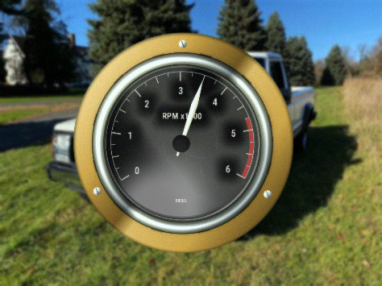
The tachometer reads 3500 rpm
